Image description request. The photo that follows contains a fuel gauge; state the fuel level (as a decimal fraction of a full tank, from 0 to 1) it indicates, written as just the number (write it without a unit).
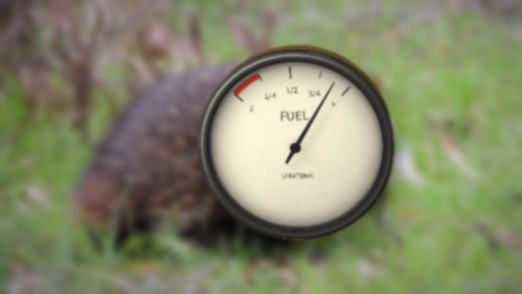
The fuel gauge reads 0.875
